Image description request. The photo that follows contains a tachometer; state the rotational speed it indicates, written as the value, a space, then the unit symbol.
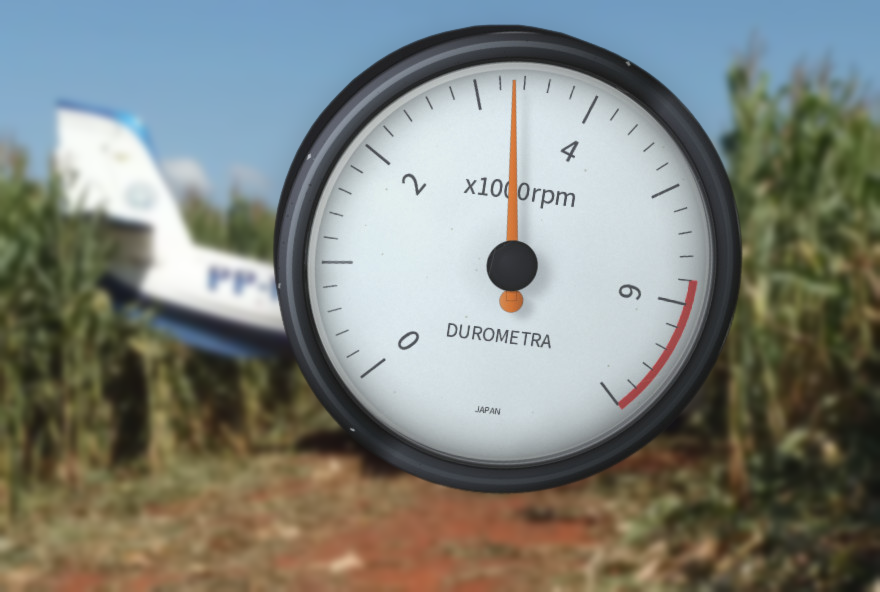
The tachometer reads 3300 rpm
